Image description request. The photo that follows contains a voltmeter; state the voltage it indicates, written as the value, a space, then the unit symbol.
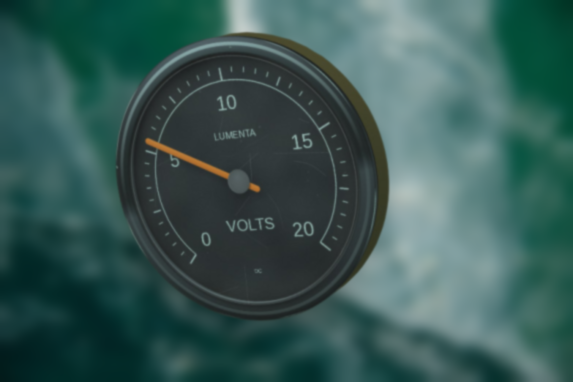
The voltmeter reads 5.5 V
